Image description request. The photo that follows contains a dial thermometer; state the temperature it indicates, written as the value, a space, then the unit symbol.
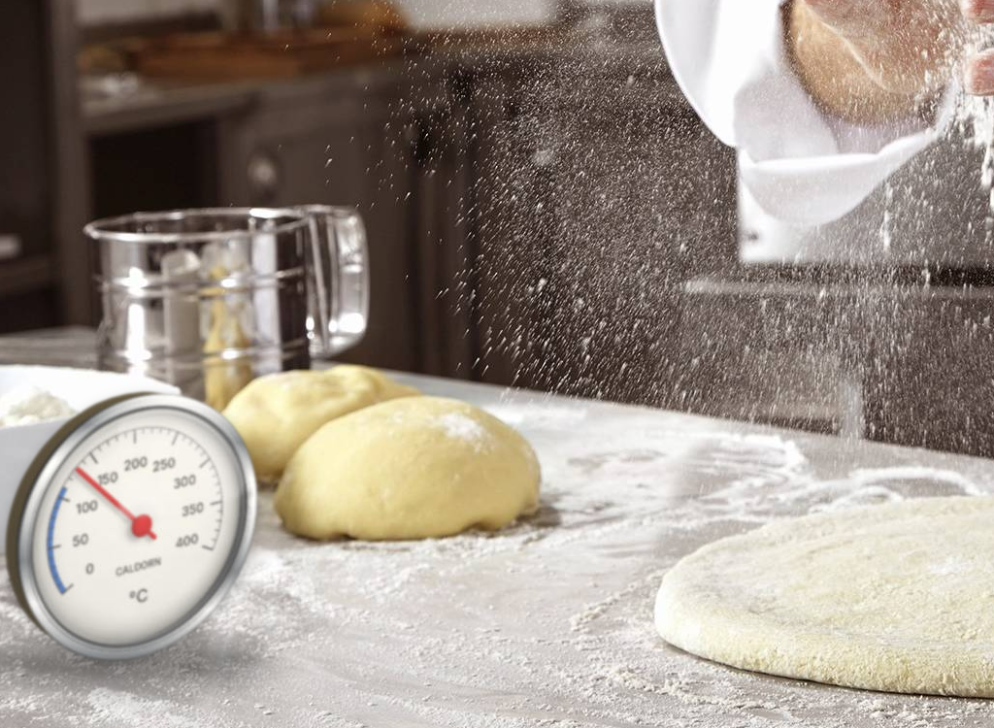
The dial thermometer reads 130 °C
